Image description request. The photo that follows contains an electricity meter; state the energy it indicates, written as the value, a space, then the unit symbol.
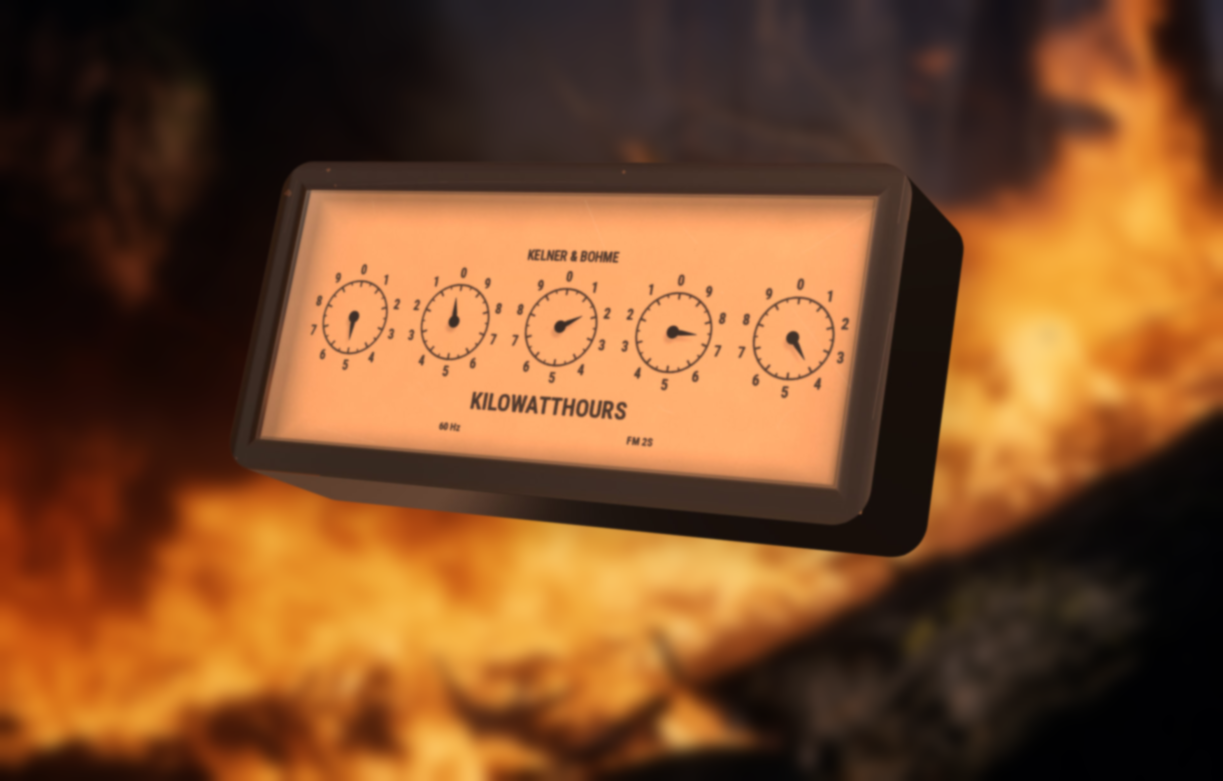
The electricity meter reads 50174 kWh
